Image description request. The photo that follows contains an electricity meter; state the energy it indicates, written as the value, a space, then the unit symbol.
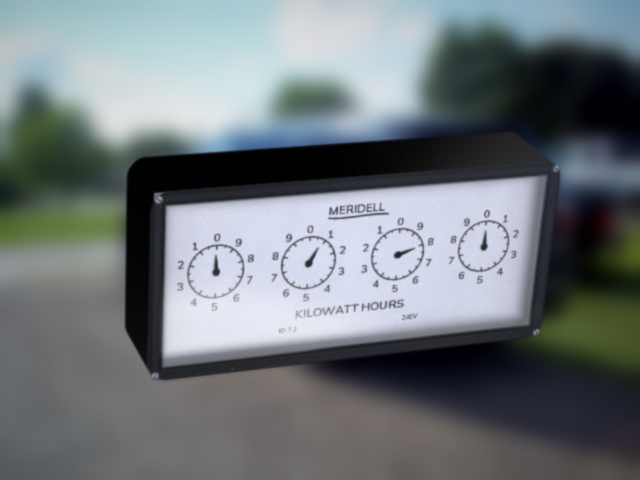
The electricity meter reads 80 kWh
